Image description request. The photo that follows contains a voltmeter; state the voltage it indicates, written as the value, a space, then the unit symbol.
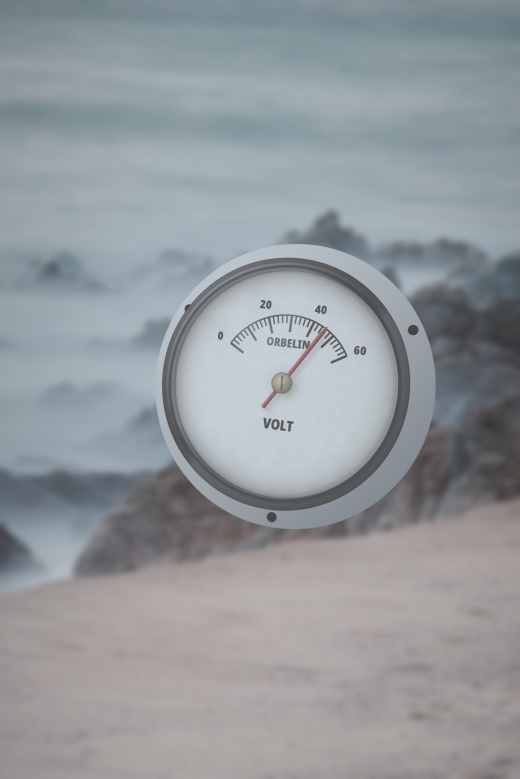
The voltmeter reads 46 V
